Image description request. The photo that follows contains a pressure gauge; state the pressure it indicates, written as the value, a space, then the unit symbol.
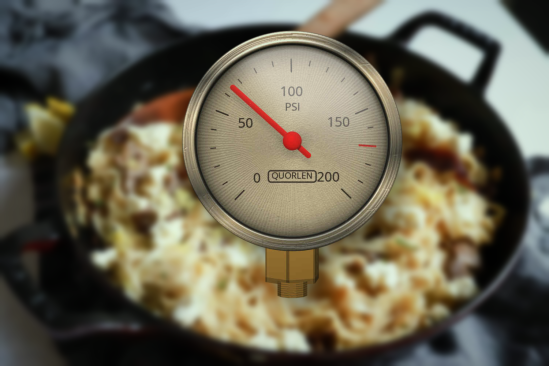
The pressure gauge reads 65 psi
